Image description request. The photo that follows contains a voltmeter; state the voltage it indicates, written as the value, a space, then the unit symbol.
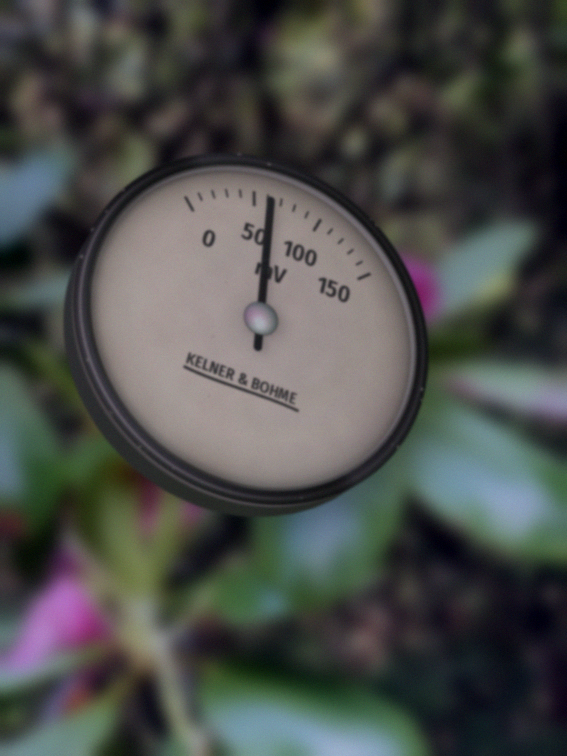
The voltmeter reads 60 mV
